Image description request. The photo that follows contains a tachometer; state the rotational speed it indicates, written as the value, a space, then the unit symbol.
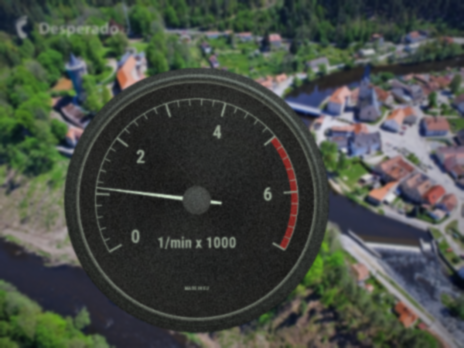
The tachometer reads 1100 rpm
